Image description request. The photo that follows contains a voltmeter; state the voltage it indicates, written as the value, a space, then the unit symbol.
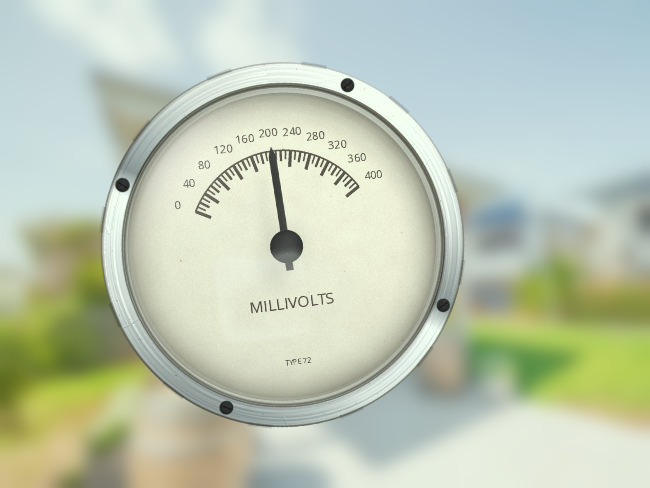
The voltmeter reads 200 mV
